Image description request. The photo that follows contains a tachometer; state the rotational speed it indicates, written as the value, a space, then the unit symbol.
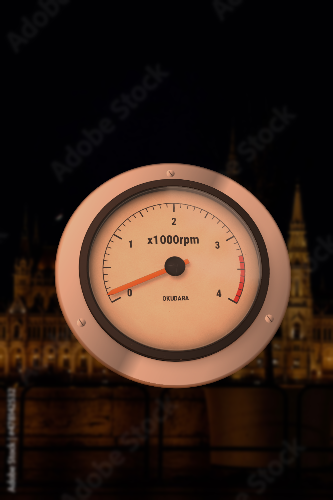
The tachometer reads 100 rpm
